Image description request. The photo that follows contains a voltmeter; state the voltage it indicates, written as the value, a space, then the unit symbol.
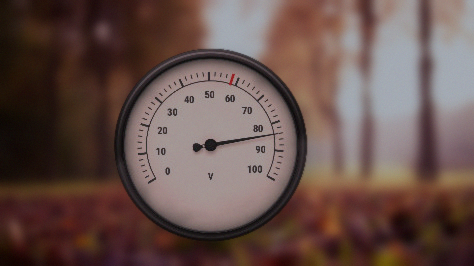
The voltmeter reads 84 V
